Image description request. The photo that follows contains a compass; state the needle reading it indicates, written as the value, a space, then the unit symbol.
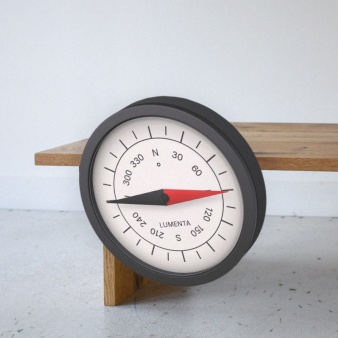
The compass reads 90 °
